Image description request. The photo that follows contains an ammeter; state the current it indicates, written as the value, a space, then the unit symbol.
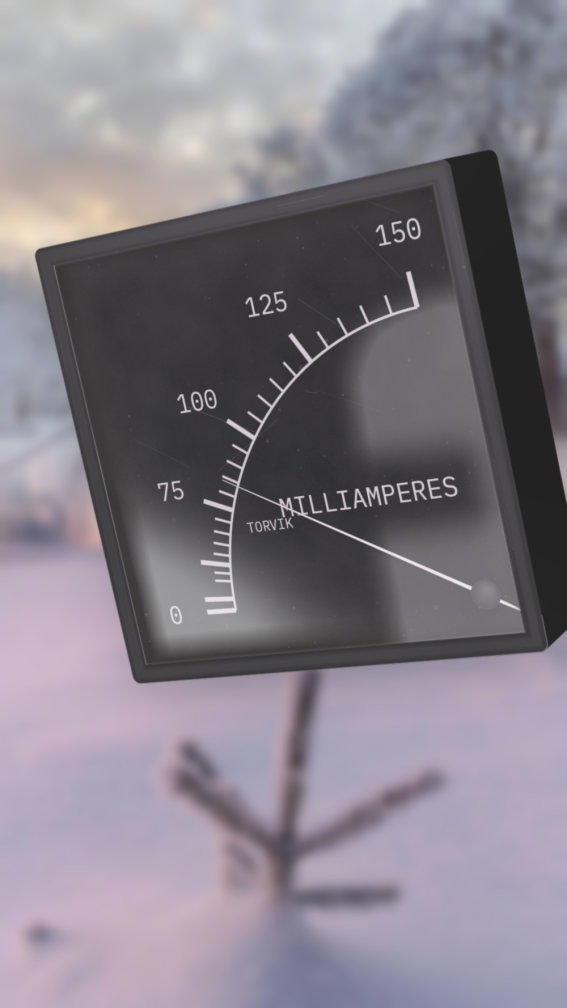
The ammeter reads 85 mA
